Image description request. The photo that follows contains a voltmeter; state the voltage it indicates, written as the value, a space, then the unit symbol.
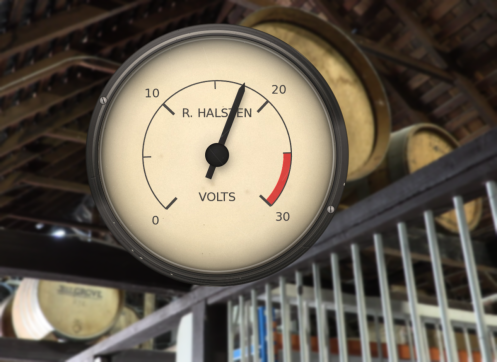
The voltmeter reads 17.5 V
